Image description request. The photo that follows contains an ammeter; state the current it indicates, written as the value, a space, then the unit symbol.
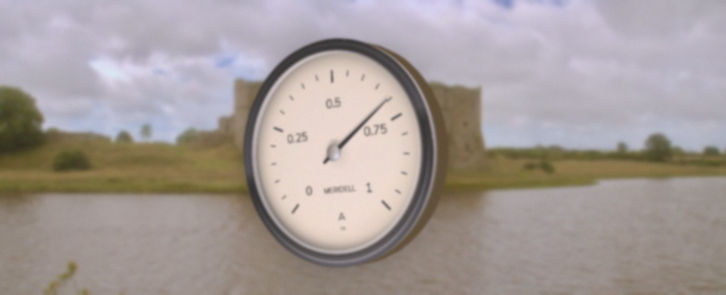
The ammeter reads 0.7 A
